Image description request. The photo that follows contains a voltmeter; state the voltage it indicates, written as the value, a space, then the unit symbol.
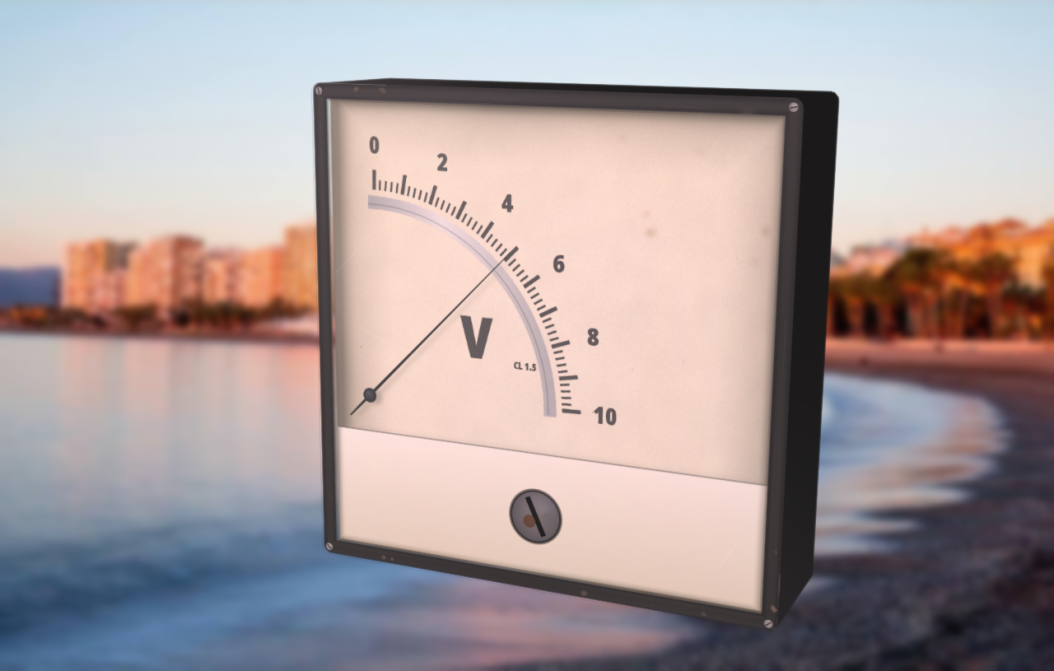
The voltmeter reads 5 V
